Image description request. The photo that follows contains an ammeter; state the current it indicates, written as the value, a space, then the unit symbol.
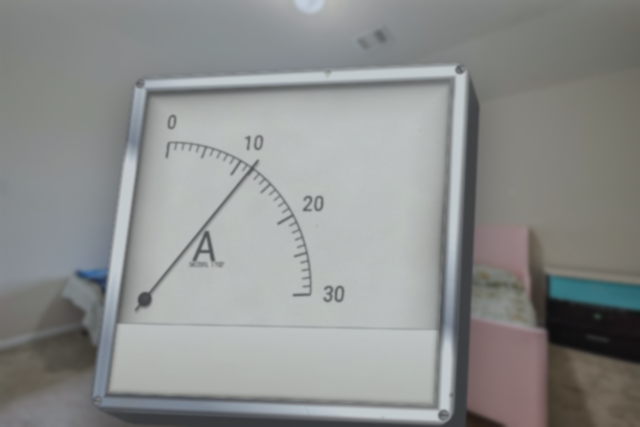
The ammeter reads 12 A
